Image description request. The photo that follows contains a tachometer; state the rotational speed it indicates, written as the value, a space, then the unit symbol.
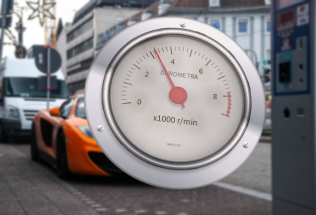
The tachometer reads 3200 rpm
